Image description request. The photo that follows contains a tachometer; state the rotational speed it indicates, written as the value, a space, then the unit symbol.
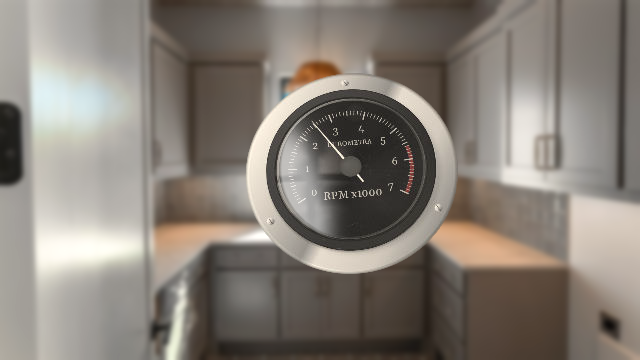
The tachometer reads 2500 rpm
